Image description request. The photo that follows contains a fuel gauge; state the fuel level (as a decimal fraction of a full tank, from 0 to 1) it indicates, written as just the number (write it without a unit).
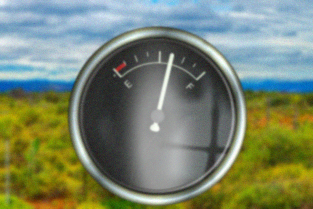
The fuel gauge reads 0.625
